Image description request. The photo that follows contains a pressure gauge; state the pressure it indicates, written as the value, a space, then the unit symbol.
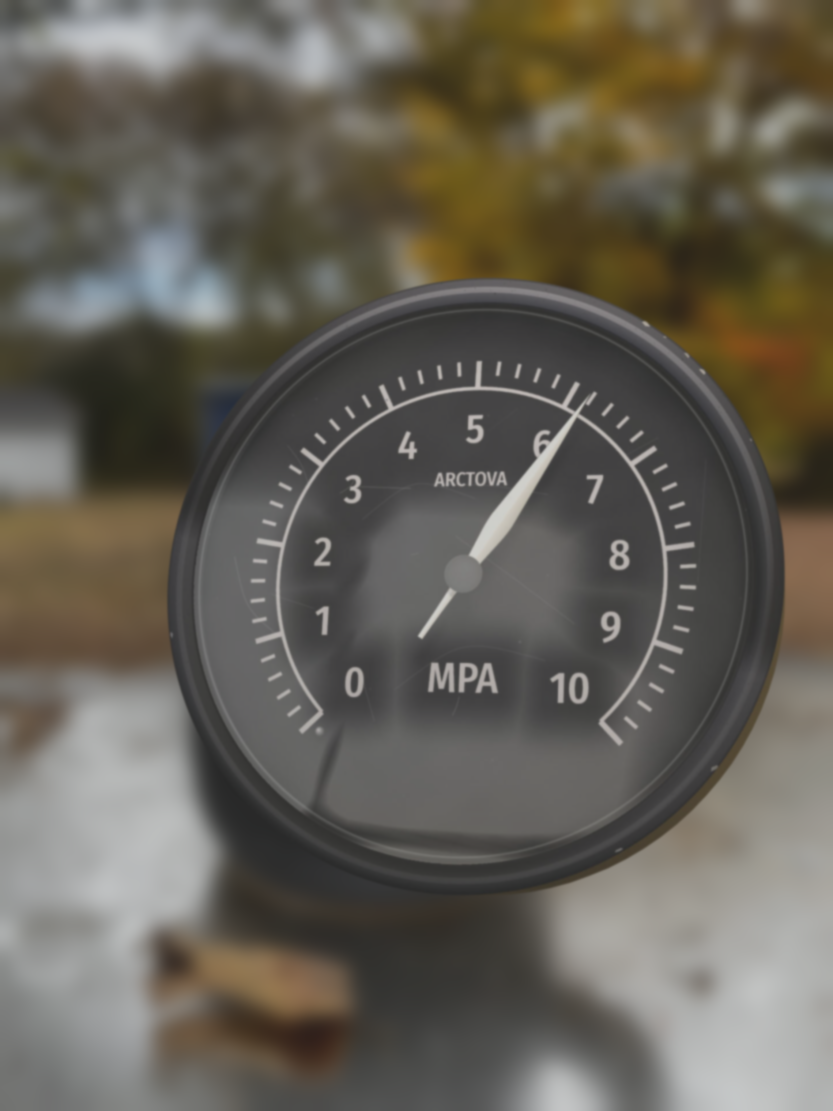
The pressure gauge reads 6.2 MPa
